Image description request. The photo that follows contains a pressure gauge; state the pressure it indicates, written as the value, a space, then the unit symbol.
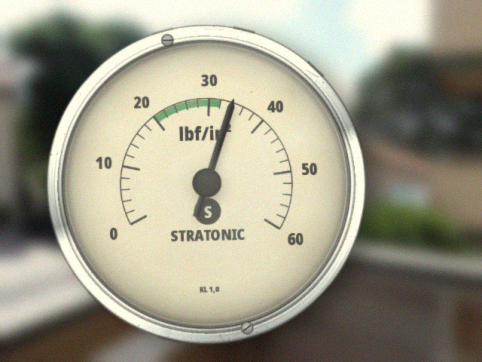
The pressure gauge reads 34 psi
